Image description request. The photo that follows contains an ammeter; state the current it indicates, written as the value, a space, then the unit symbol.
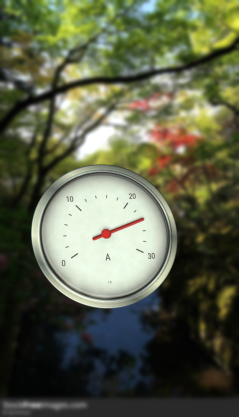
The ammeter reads 24 A
